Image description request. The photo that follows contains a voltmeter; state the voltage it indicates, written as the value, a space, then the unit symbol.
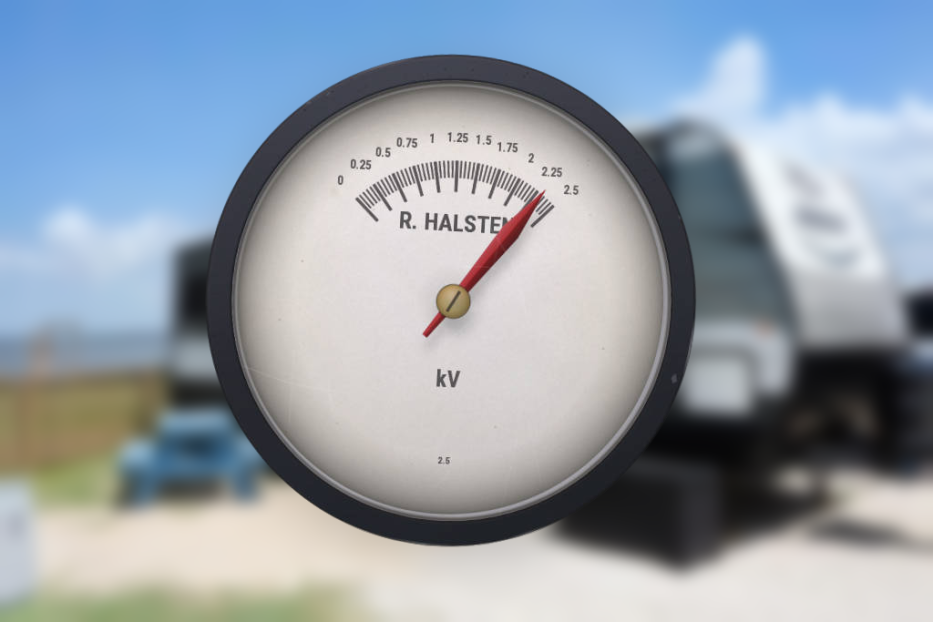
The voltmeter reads 2.3 kV
